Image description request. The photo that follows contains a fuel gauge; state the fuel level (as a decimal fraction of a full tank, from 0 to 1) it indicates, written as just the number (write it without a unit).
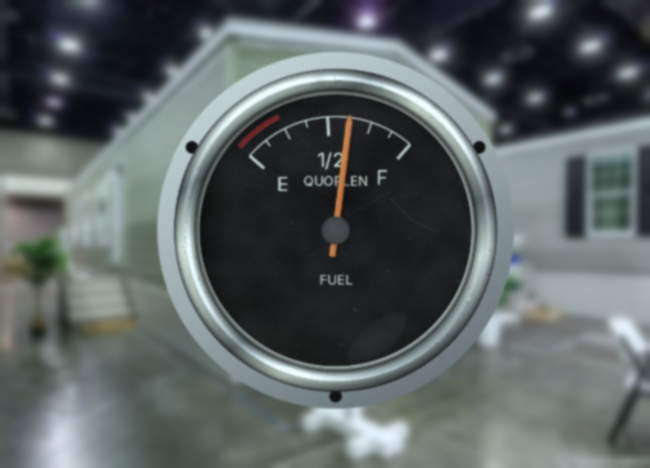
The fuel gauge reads 0.625
